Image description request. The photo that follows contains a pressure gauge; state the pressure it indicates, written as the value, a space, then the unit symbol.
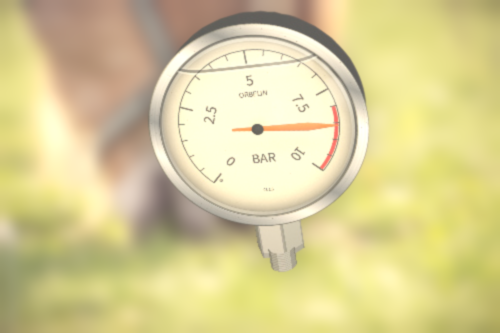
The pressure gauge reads 8.5 bar
